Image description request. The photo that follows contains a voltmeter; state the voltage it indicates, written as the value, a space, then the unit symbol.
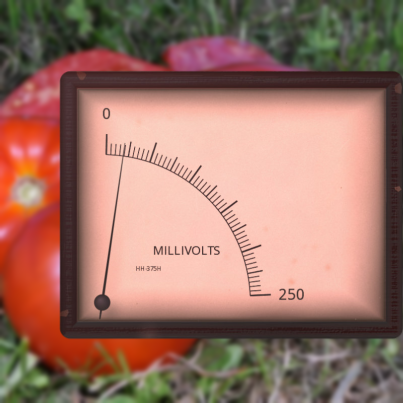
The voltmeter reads 20 mV
